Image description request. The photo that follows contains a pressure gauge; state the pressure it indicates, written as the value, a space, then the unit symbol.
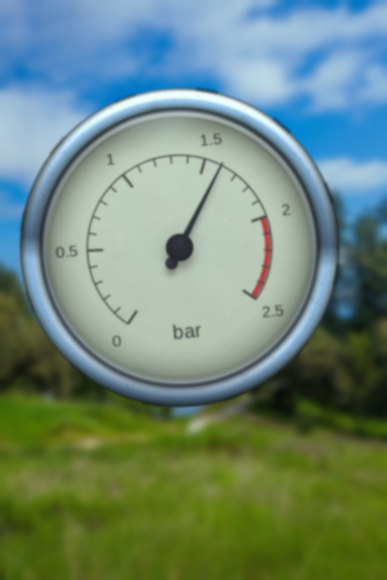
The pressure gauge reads 1.6 bar
